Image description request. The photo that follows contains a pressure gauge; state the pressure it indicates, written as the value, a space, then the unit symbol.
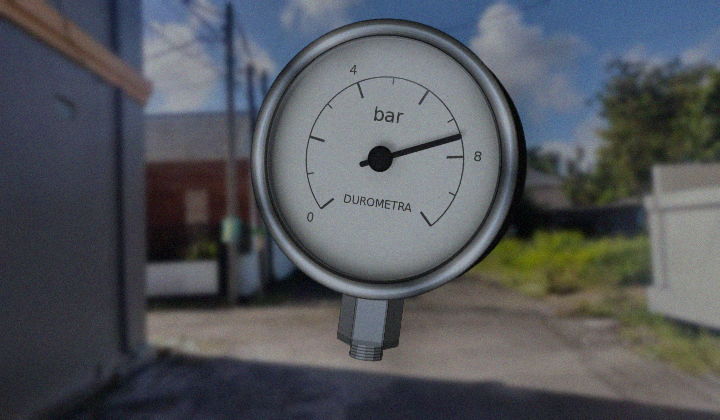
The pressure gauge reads 7.5 bar
